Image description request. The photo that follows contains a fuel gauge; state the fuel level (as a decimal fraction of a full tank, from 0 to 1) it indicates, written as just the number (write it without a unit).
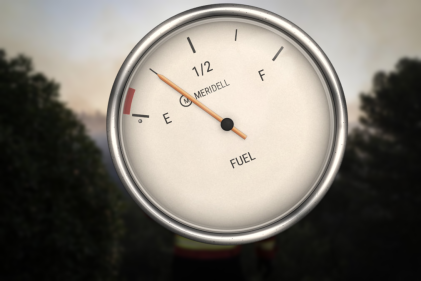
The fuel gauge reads 0.25
